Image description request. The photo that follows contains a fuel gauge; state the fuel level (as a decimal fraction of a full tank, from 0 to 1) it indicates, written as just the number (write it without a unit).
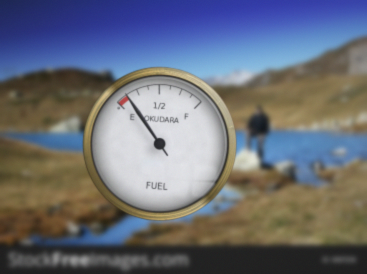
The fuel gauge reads 0.125
